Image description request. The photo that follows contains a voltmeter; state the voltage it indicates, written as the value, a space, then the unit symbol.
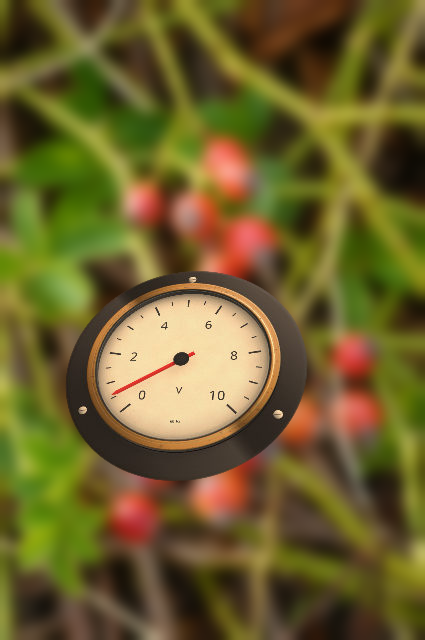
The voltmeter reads 0.5 V
